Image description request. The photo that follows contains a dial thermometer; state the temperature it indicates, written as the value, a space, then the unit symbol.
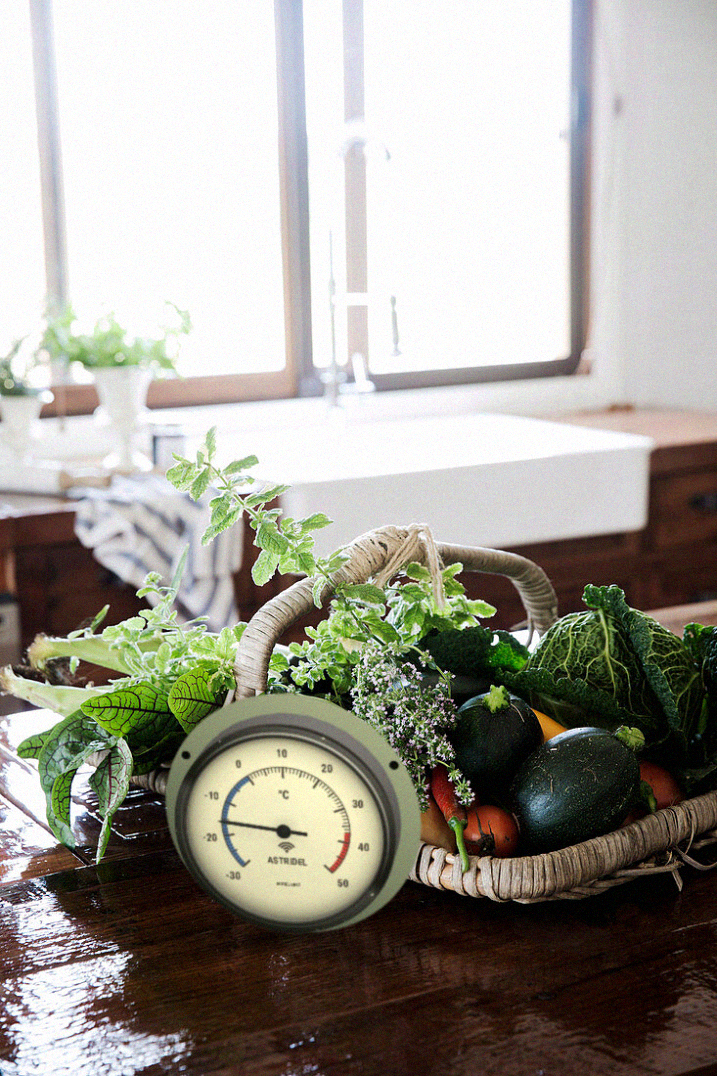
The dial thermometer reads -15 °C
